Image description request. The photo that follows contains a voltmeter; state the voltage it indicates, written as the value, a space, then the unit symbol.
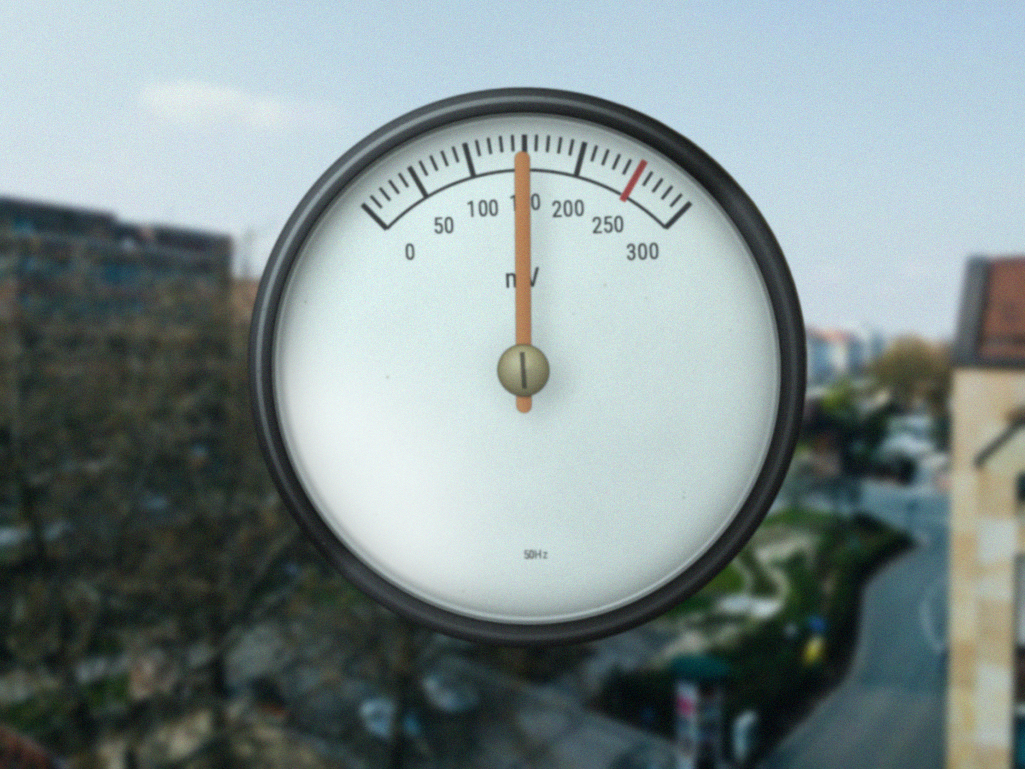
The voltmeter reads 150 mV
